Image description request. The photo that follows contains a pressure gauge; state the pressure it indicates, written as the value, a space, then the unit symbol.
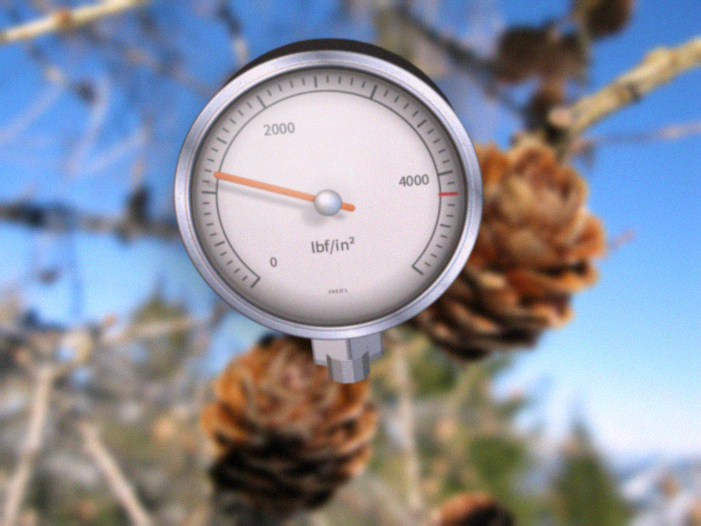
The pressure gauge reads 1200 psi
